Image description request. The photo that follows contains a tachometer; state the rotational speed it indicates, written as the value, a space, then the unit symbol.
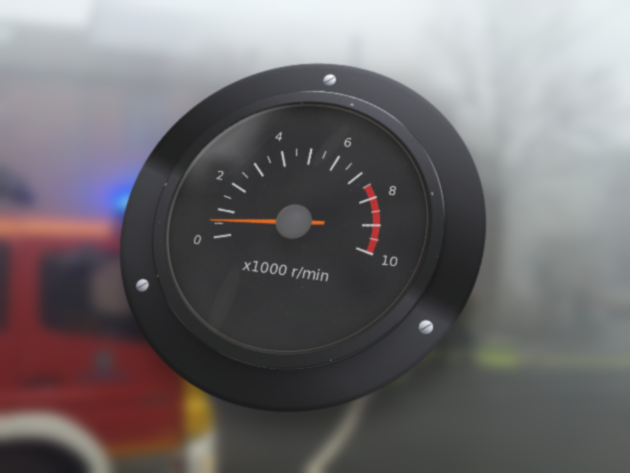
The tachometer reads 500 rpm
